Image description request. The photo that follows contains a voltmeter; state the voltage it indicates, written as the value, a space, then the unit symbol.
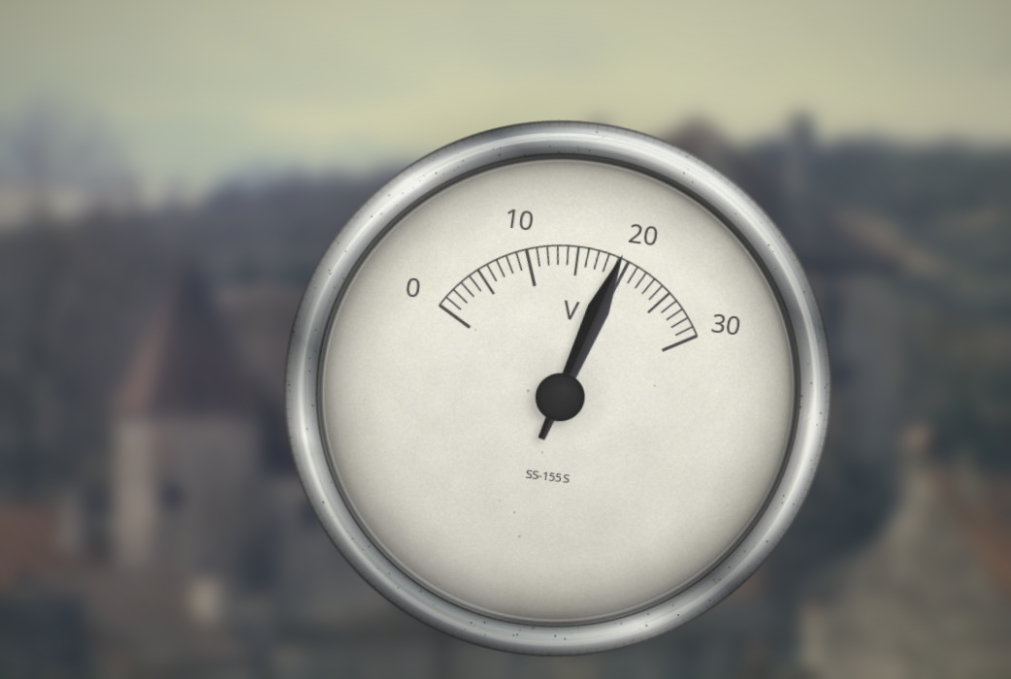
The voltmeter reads 19 V
